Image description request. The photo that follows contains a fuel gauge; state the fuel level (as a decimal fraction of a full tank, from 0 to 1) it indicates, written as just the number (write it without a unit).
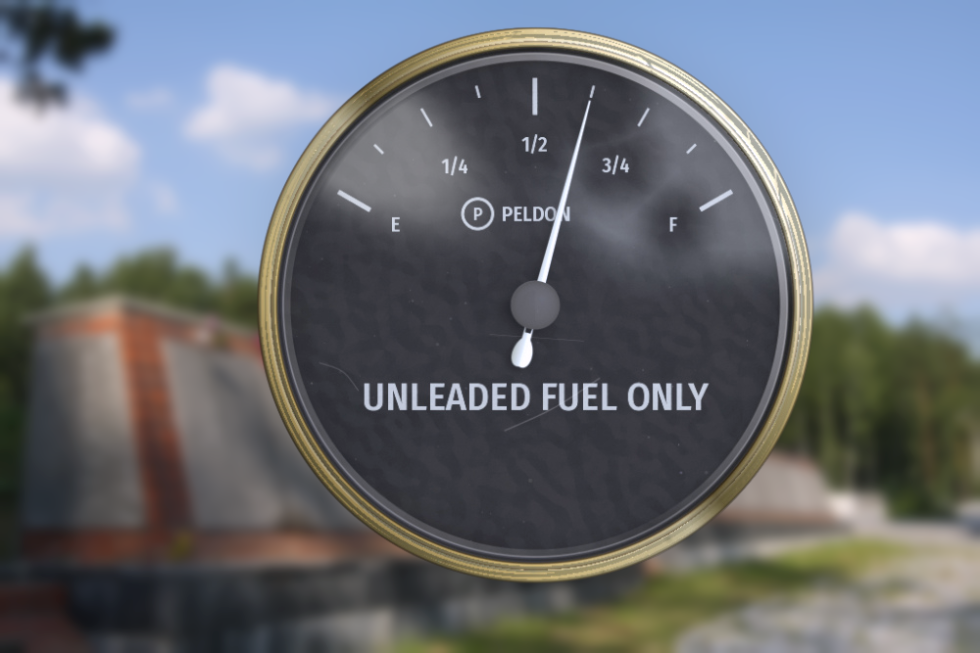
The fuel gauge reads 0.625
